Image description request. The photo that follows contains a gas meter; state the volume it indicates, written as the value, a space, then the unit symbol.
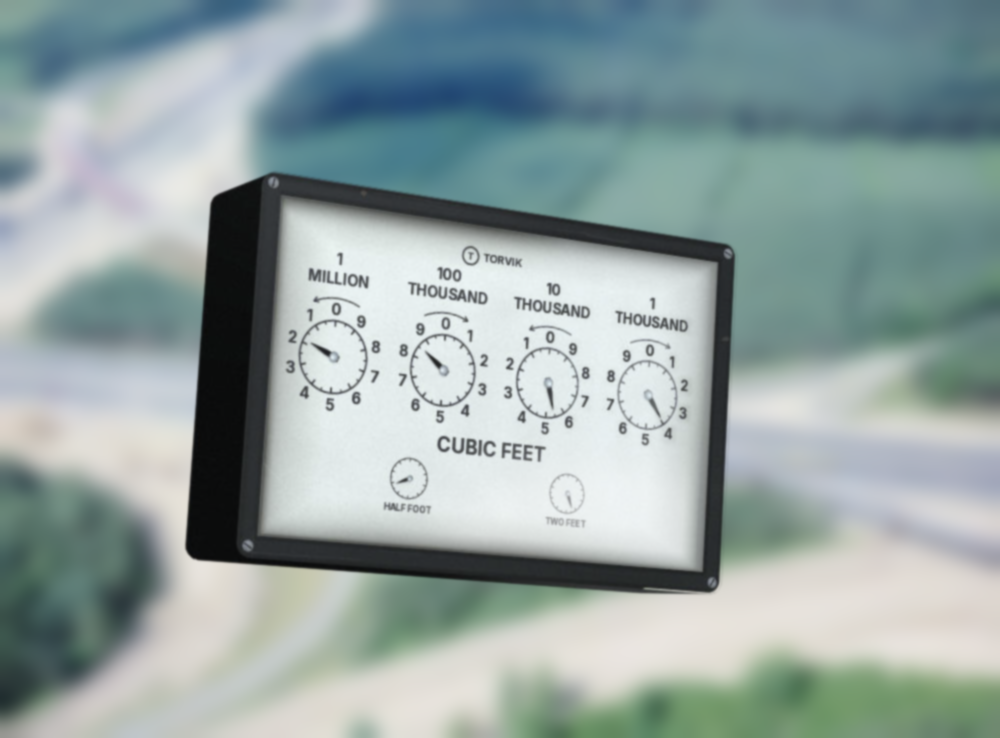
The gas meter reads 185400 ft³
